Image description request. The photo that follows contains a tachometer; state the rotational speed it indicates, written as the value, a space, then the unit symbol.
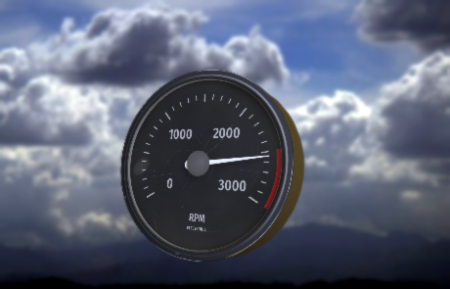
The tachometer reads 2550 rpm
